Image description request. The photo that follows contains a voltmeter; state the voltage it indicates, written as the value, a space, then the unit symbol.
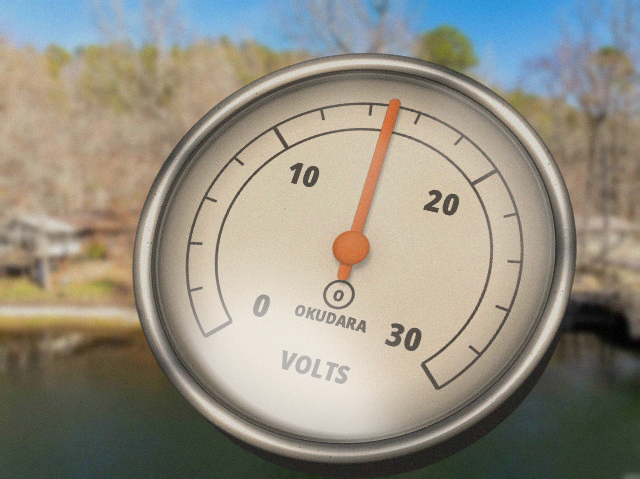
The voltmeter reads 15 V
